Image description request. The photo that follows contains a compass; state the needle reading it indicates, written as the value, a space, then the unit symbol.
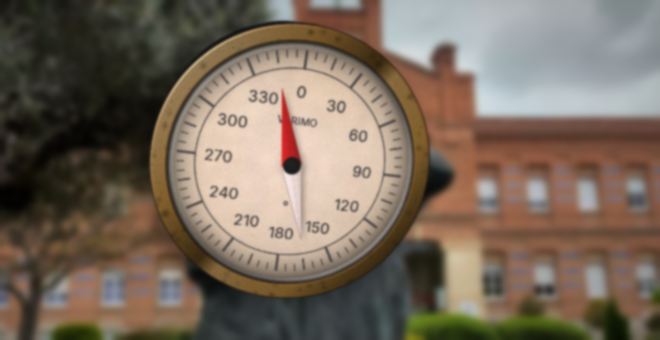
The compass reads 345 °
